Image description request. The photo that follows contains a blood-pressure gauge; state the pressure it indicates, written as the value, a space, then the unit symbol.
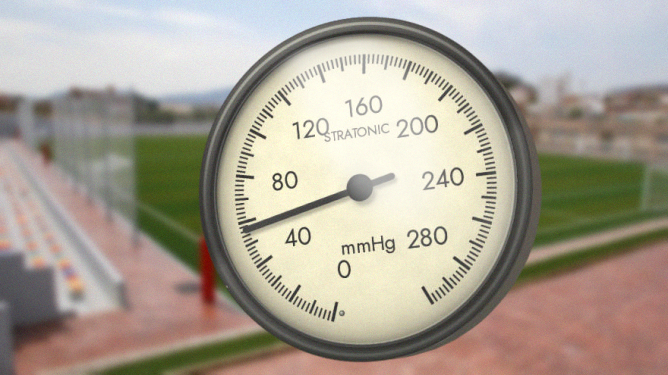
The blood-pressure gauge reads 56 mmHg
